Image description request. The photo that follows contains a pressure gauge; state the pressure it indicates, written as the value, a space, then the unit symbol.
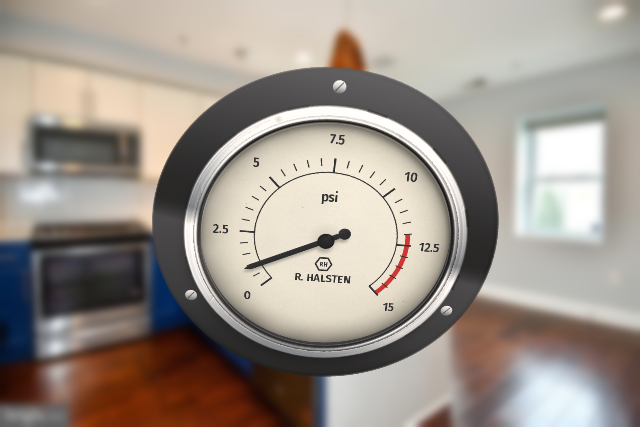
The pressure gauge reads 1 psi
